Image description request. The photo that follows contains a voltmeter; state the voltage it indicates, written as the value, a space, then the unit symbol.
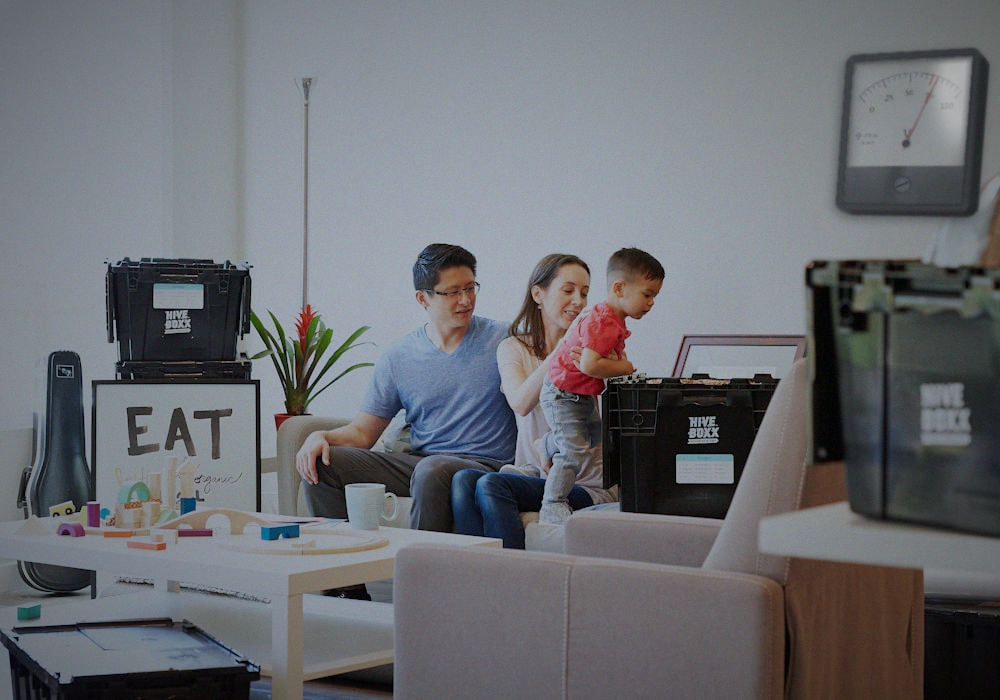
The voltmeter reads 75 V
